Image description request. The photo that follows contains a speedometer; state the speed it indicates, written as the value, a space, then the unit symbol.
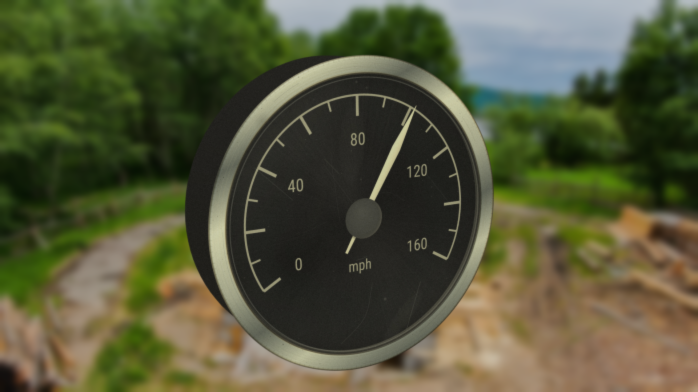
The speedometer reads 100 mph
